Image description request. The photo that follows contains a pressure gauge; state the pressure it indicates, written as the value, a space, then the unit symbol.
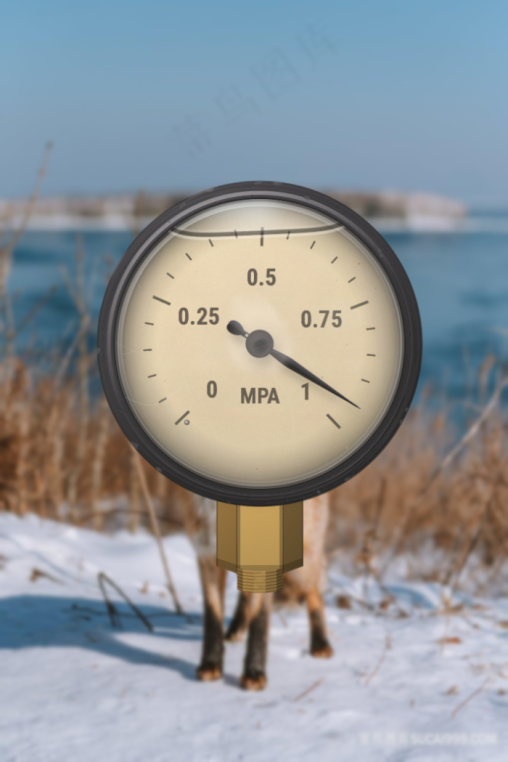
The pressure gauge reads 0.95 MPa
